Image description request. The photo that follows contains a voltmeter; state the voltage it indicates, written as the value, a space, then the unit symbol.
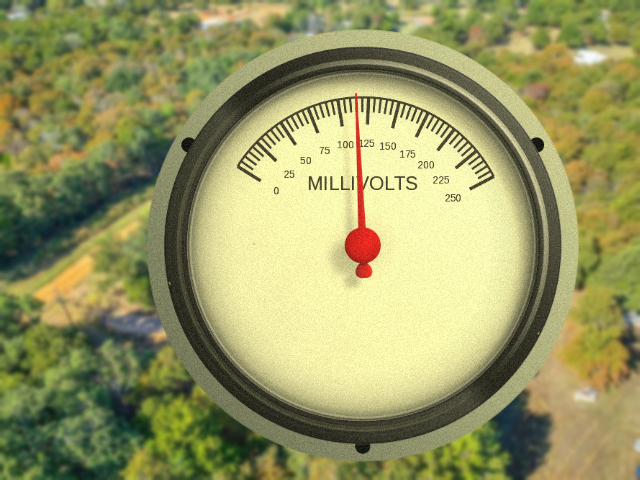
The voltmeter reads 115 mV
